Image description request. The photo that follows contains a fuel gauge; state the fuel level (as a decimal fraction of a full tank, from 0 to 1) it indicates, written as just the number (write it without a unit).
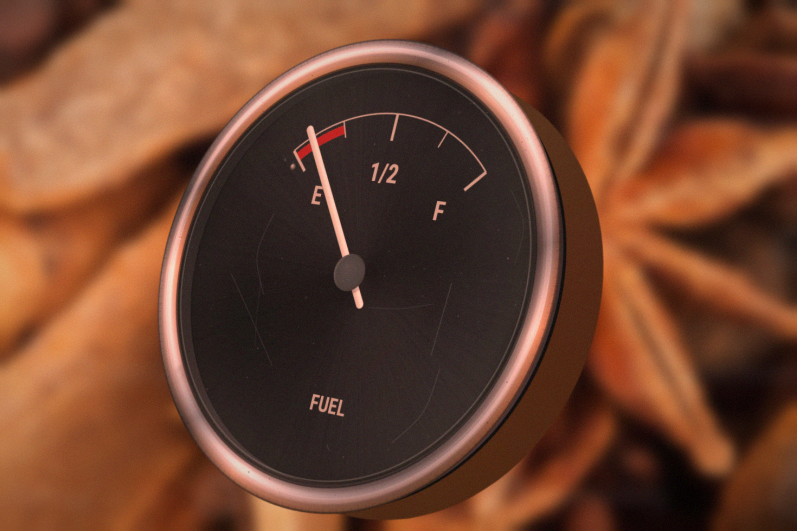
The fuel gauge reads 0.125
